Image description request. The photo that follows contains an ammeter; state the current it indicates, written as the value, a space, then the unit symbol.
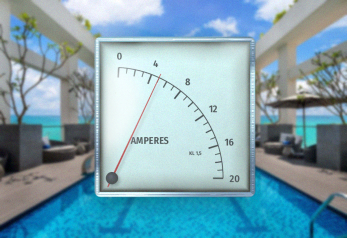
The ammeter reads 5 A
